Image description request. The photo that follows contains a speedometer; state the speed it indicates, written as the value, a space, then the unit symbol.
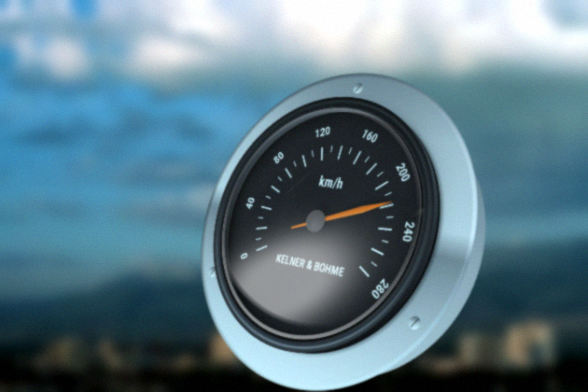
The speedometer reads 220 km/h
